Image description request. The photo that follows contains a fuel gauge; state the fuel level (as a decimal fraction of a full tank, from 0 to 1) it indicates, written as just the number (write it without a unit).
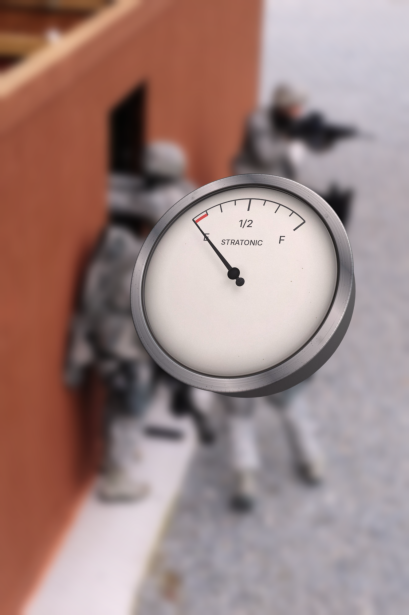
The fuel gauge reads 0
